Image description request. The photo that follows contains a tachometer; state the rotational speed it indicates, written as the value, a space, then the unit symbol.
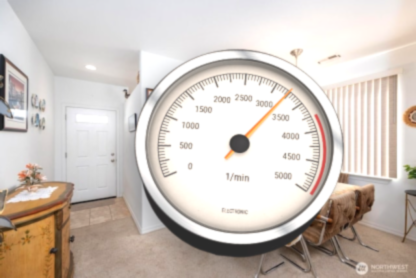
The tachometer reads 3250 rpm
